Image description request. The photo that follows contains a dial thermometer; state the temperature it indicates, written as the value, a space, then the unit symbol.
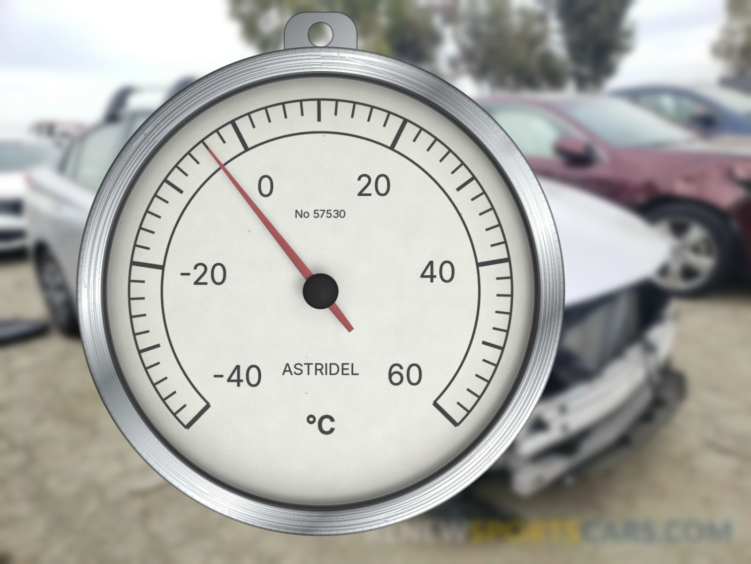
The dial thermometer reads -4 °C
